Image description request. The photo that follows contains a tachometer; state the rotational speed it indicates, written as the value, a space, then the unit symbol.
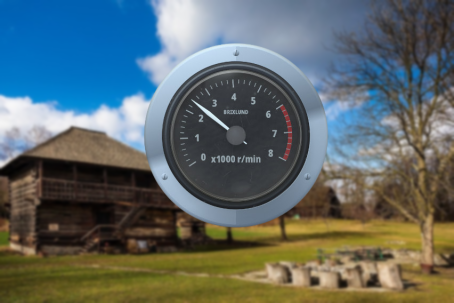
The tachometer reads 2400 rpm
